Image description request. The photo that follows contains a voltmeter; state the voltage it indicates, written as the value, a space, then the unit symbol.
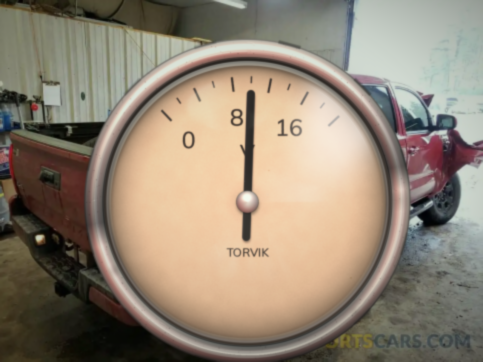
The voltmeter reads 10 V
